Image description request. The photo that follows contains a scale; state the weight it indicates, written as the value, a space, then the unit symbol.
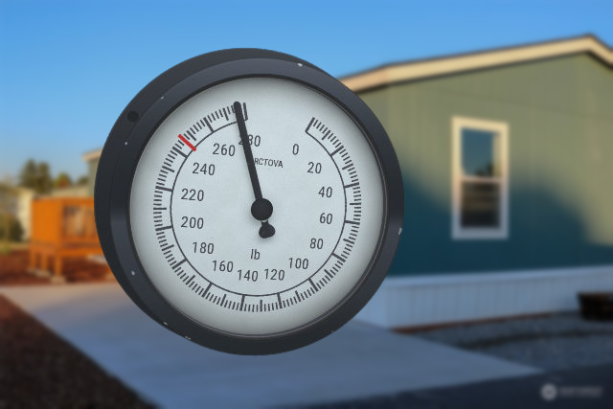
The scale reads 276 lb
